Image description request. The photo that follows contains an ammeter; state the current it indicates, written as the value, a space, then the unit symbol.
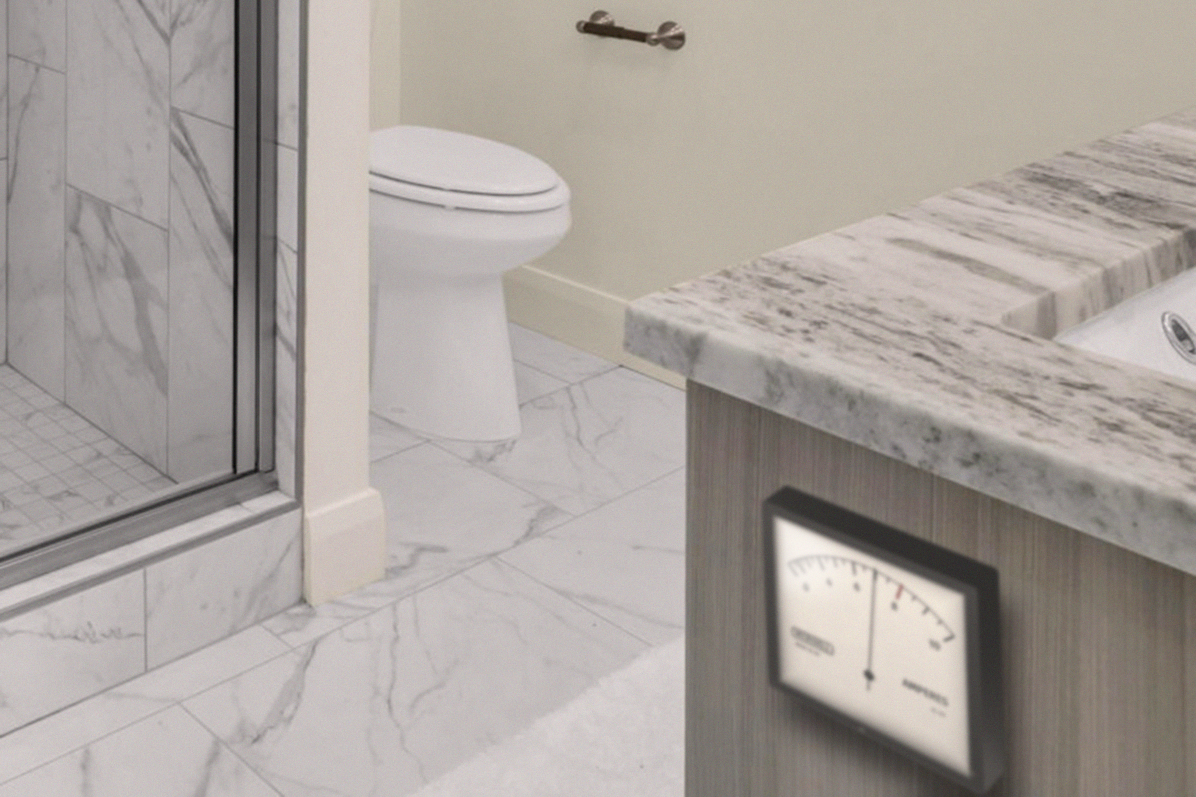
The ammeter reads 7 A
